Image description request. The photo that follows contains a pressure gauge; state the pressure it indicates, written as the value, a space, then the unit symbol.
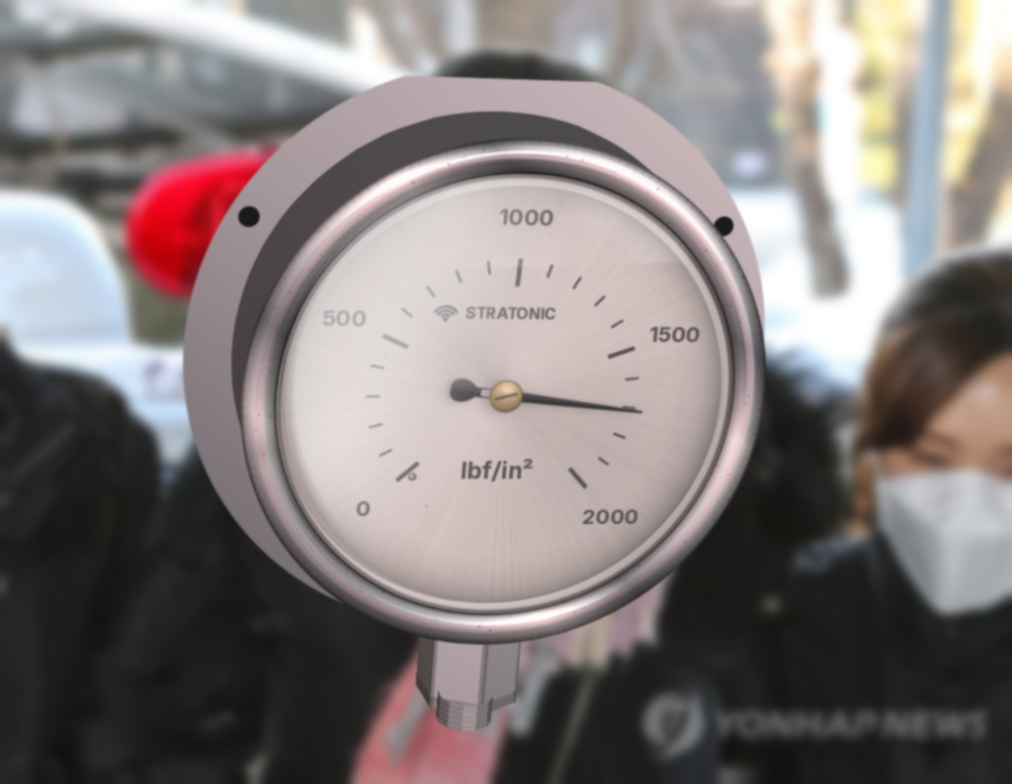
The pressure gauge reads 1700 psi
